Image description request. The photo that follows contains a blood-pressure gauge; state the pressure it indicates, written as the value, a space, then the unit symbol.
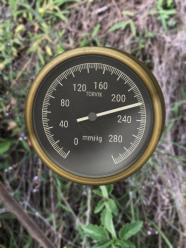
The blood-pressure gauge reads 220 mmHg
